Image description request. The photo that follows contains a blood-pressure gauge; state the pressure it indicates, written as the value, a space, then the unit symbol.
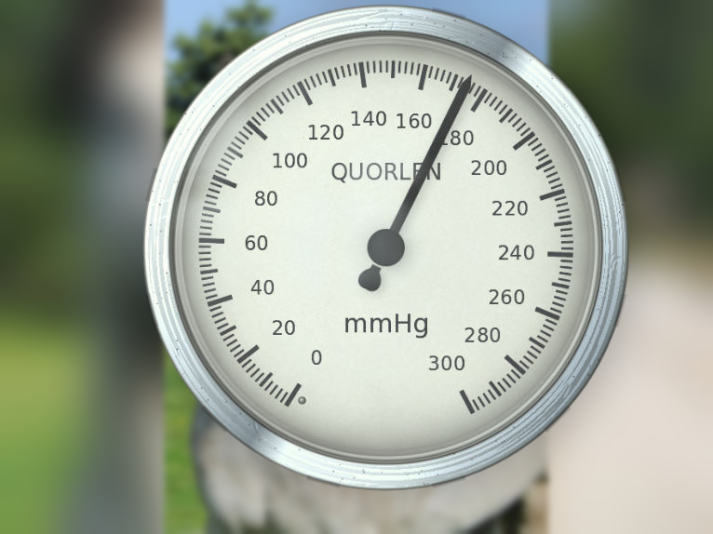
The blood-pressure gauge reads 174 mmHg
